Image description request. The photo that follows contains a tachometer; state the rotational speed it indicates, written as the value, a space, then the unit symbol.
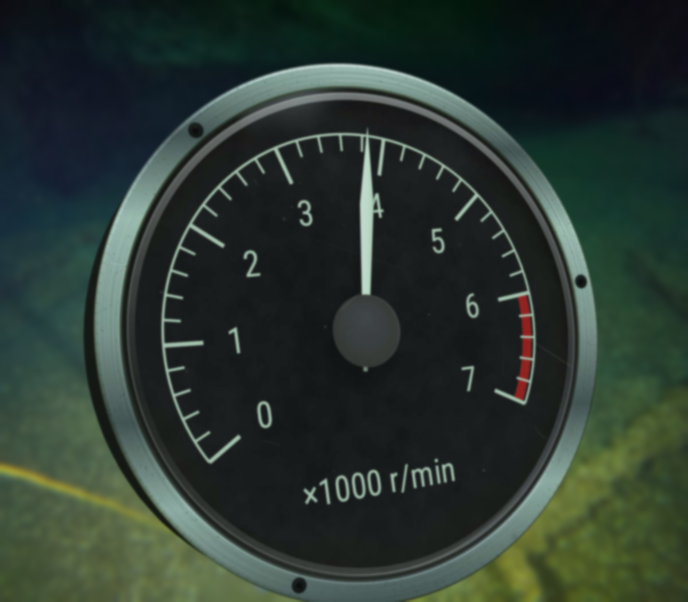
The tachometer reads 3800 rpm
